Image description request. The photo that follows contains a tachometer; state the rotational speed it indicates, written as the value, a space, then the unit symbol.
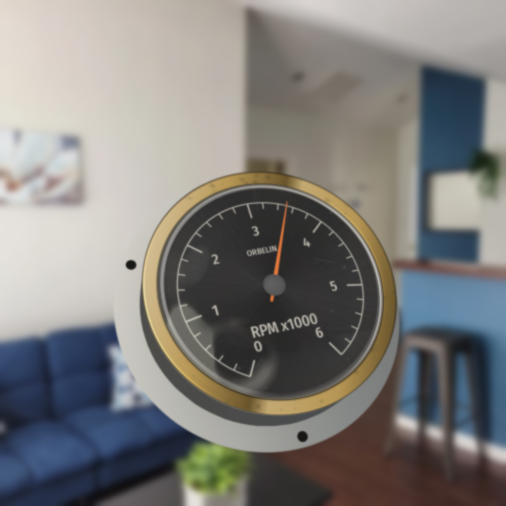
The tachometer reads 3500 rpm
